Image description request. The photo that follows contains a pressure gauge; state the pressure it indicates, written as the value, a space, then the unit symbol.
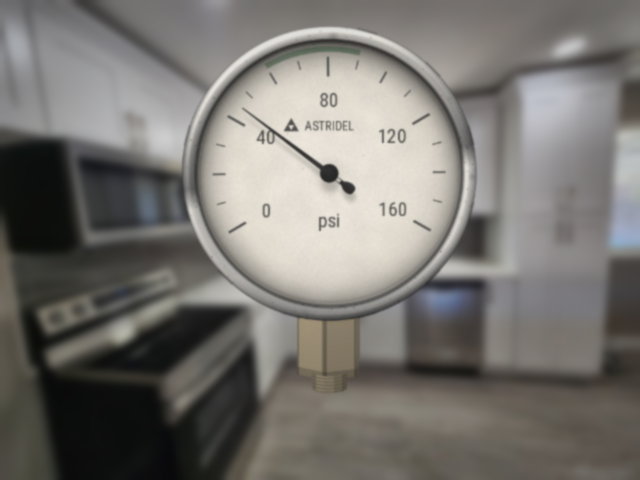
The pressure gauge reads 45 psi
